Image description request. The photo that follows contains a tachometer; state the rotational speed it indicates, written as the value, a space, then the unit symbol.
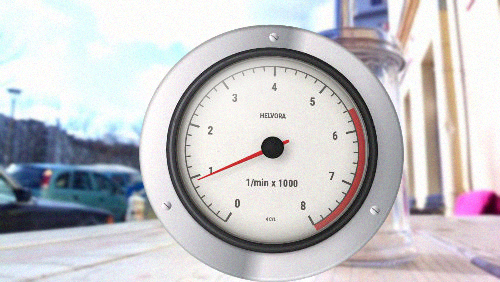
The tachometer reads 900 rpm
